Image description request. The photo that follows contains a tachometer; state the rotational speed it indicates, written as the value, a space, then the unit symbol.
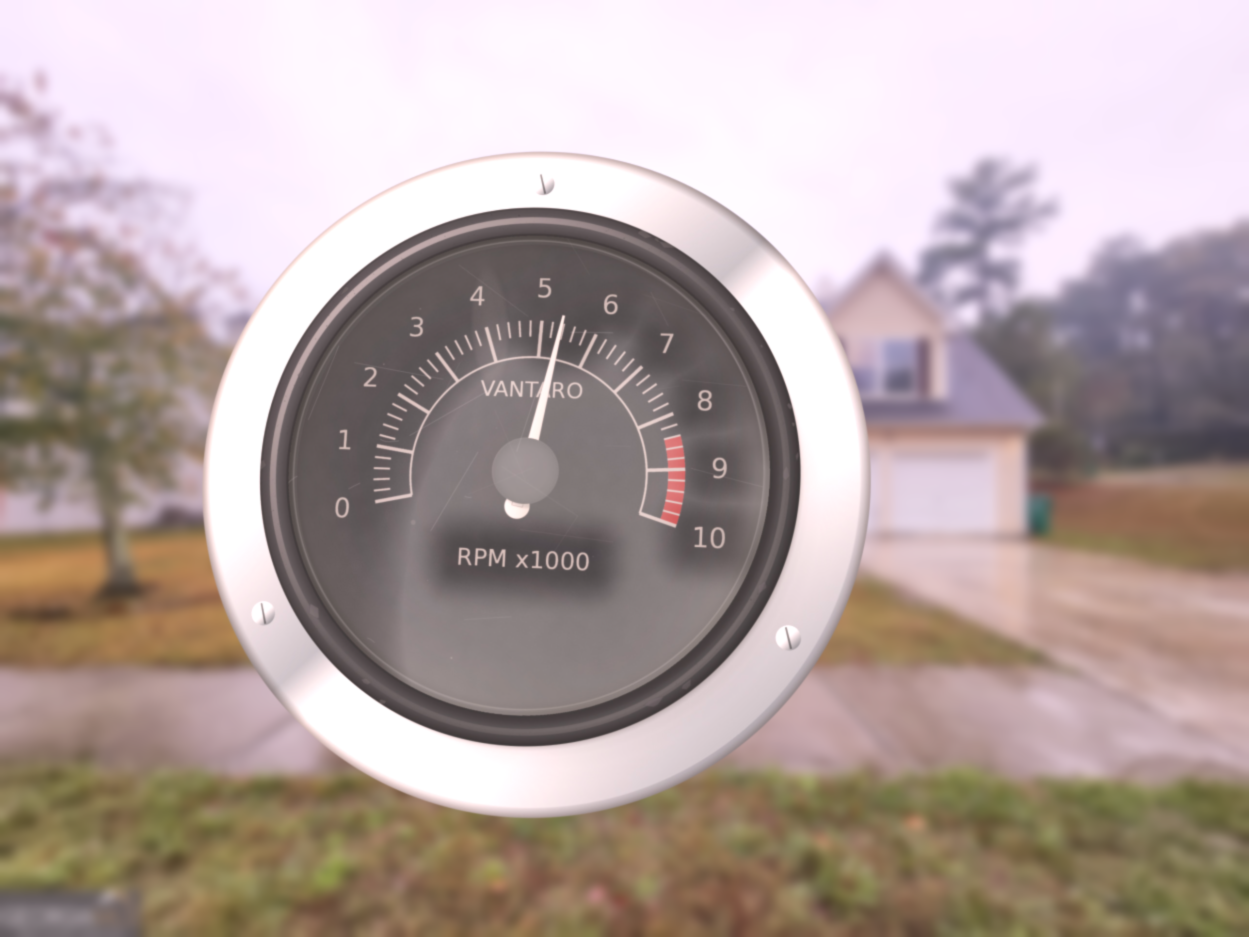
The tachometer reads 5400 rpm
